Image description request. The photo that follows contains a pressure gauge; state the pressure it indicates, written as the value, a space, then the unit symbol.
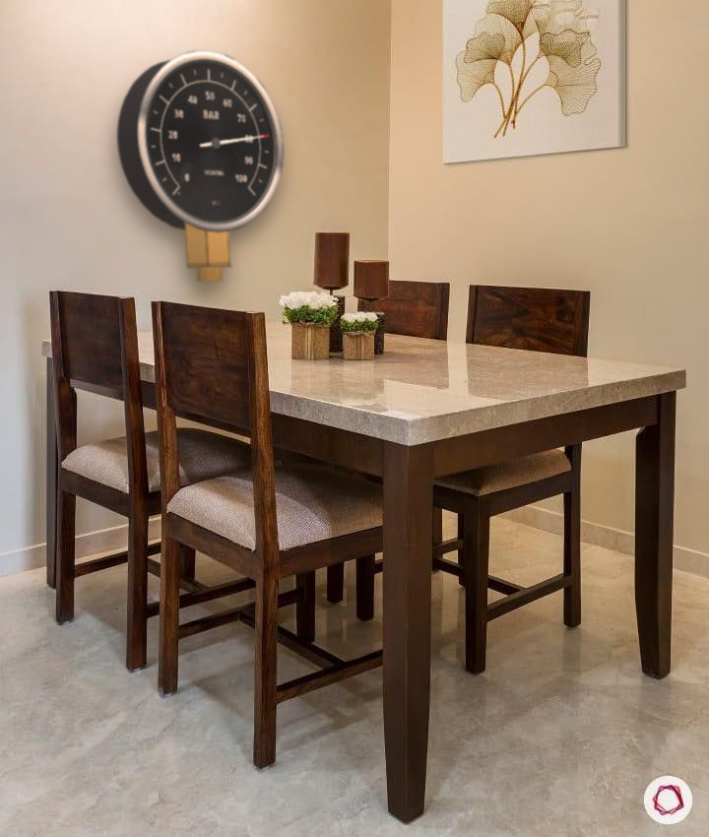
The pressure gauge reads 80 bar
